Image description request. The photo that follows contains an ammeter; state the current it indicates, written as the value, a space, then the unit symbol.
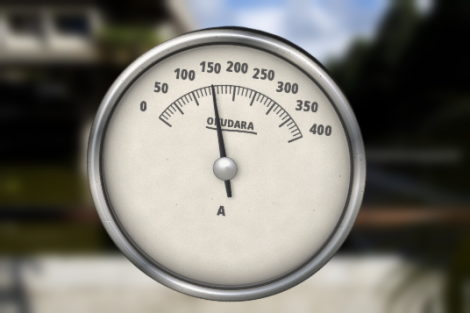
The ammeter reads 150 A
